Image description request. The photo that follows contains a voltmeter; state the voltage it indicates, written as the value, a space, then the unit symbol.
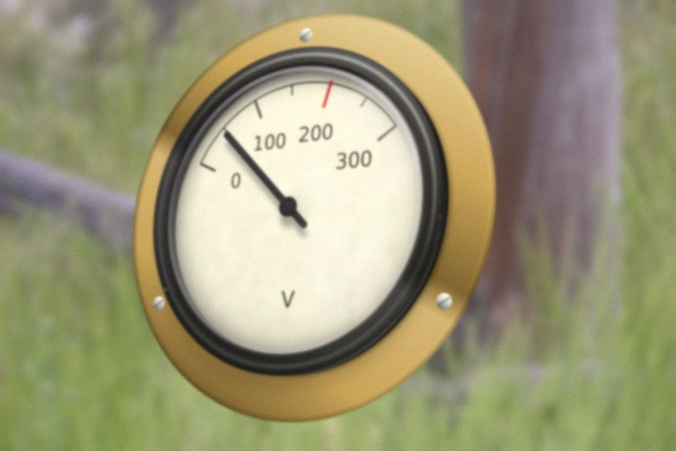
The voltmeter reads 50 V
